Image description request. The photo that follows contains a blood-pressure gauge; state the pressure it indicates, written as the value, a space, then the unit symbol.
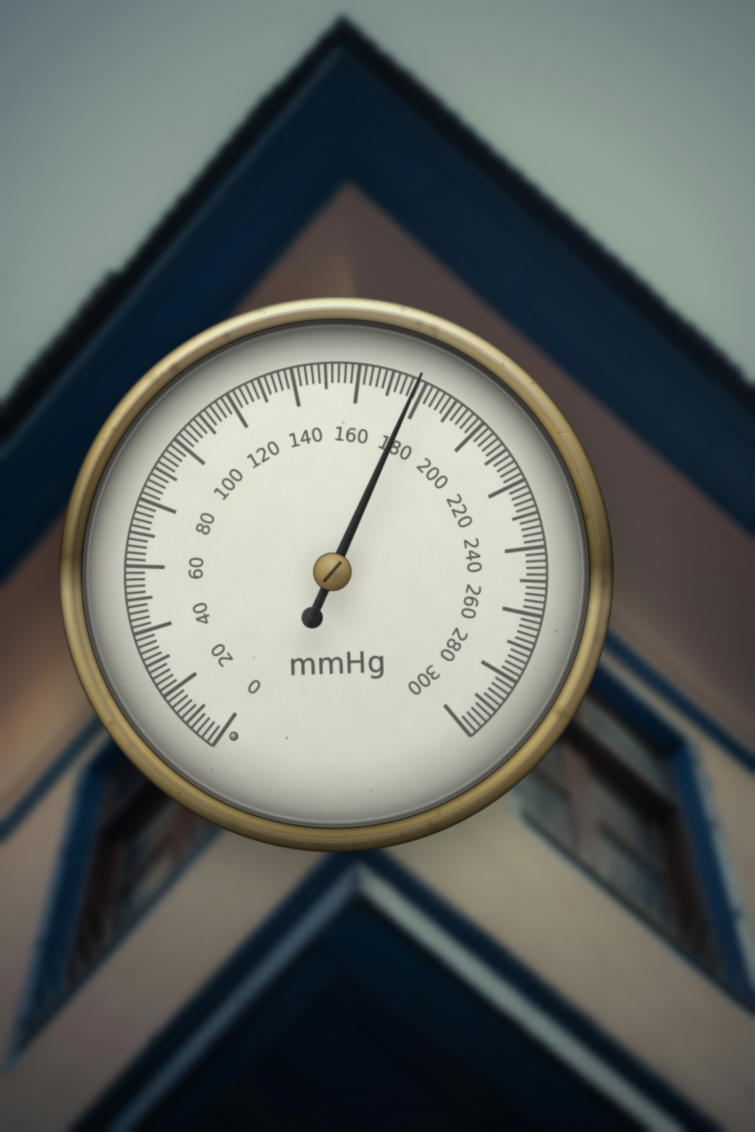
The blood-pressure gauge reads 178 mmHg
